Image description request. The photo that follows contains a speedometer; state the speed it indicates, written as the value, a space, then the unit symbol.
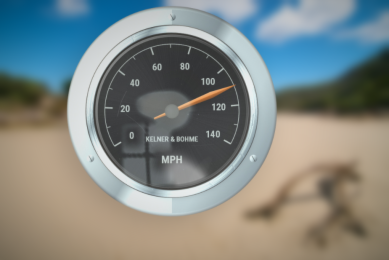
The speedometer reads 110 mph
